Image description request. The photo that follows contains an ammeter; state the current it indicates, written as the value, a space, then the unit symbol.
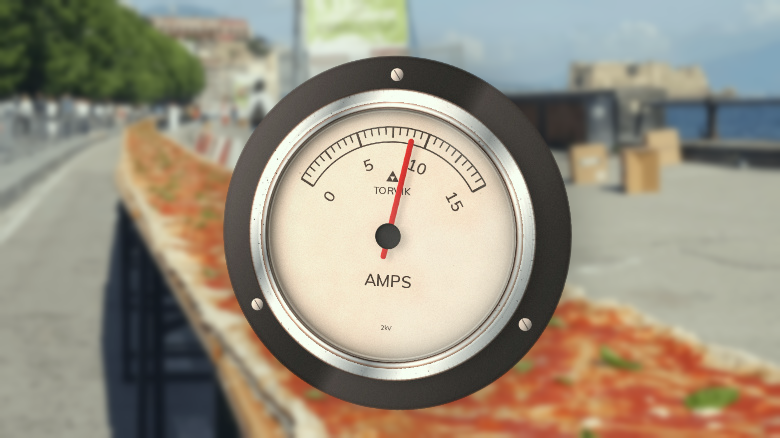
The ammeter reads 9 A
